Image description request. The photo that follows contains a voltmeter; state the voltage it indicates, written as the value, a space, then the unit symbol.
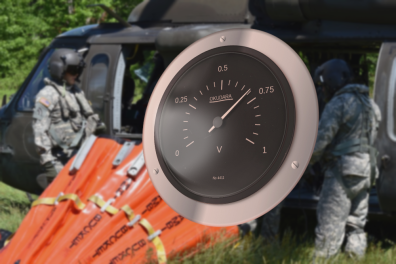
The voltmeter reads 0.7 V
